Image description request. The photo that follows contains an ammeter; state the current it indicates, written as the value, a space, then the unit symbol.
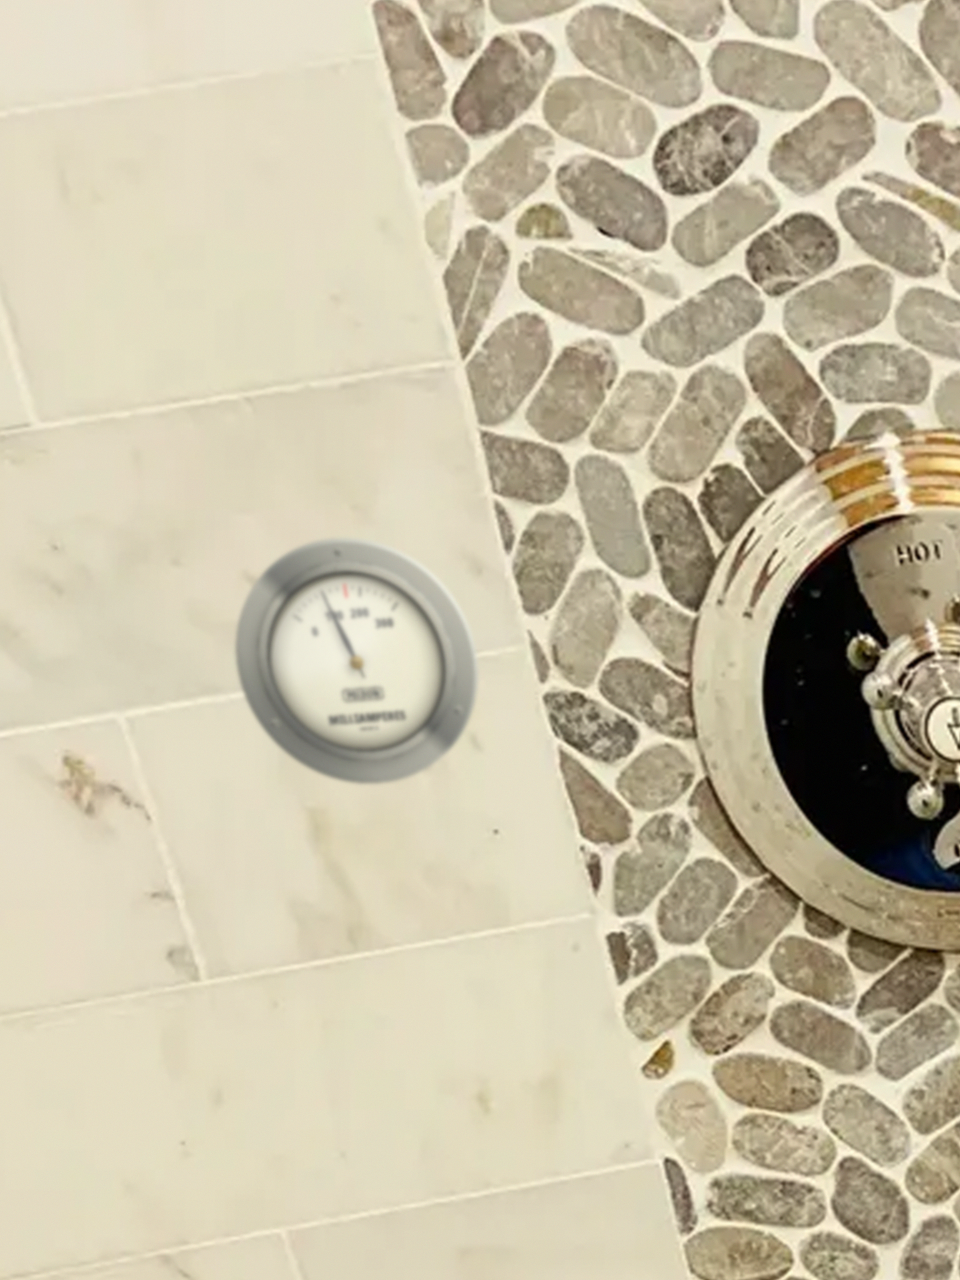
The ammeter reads 100 mA
